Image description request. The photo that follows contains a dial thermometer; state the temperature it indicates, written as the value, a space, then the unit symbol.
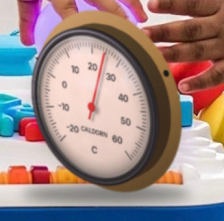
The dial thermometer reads 25 °C
